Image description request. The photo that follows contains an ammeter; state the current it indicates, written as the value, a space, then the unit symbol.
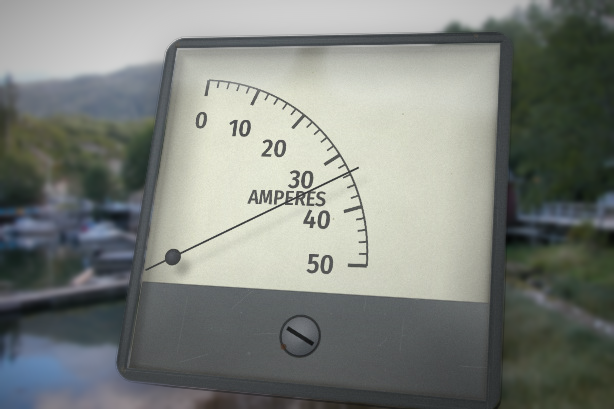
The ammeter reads 34 A
